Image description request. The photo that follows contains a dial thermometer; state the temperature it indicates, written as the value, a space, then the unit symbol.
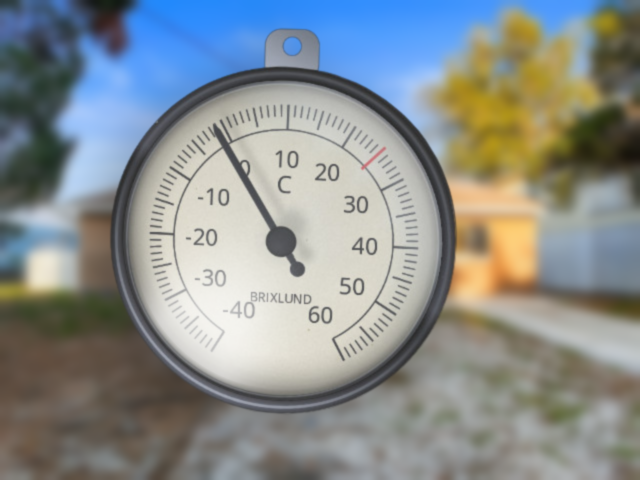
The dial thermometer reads -1 °C
